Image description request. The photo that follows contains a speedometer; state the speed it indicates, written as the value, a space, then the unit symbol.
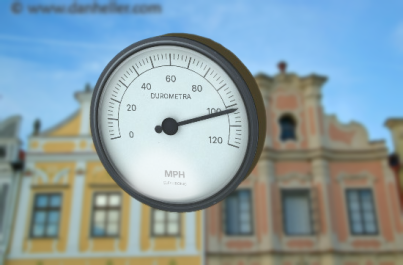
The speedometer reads 102 mph
